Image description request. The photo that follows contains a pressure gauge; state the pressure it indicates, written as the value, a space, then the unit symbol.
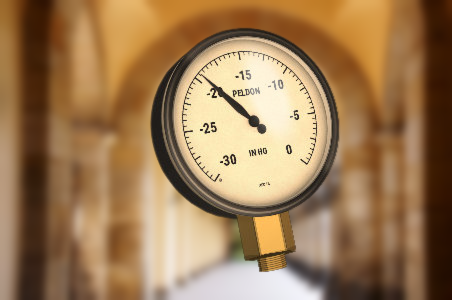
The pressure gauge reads -19.5 inHg
